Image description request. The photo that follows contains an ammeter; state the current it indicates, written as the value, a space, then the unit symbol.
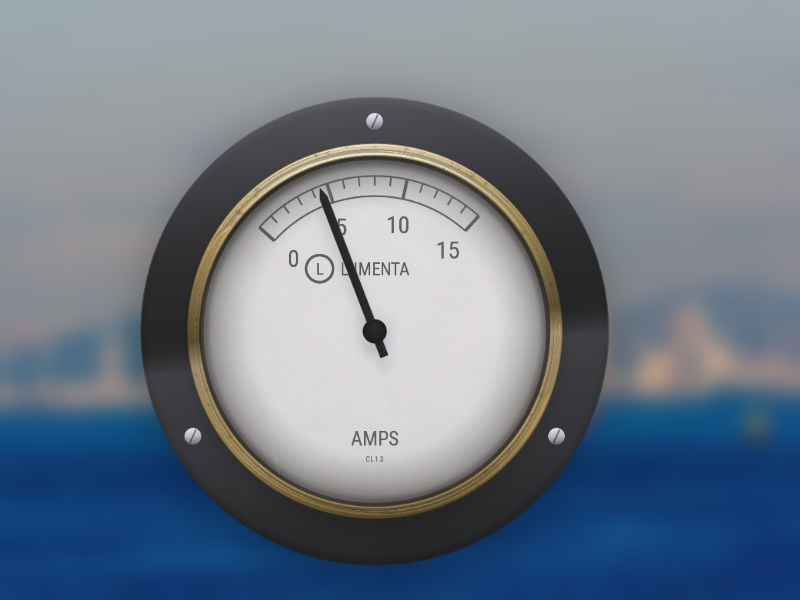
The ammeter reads 4.5 A
